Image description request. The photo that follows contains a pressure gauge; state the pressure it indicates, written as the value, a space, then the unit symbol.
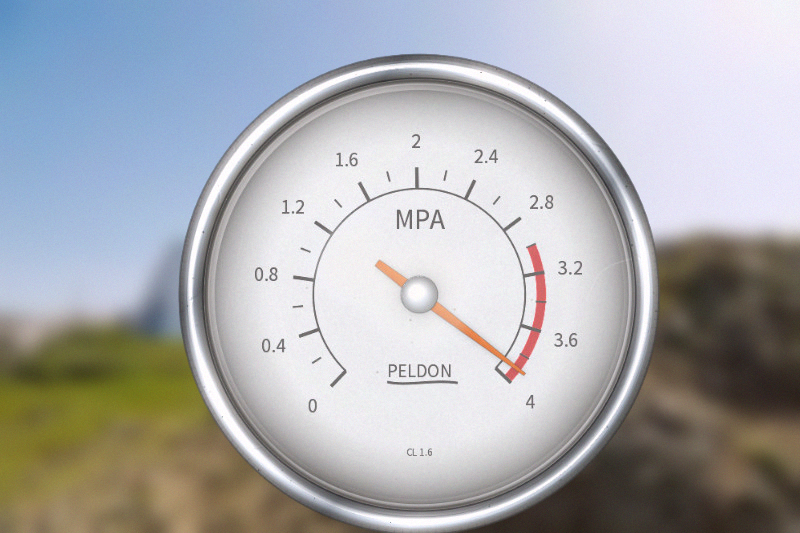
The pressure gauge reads 3.9 MPa
